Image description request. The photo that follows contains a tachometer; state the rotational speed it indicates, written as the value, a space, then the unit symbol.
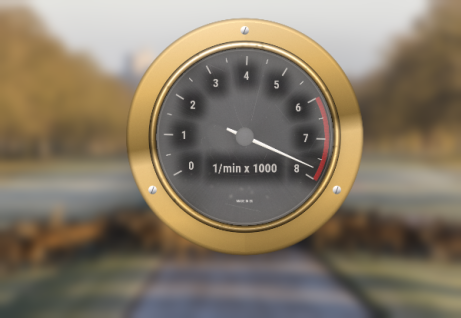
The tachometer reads 7750 rpm
